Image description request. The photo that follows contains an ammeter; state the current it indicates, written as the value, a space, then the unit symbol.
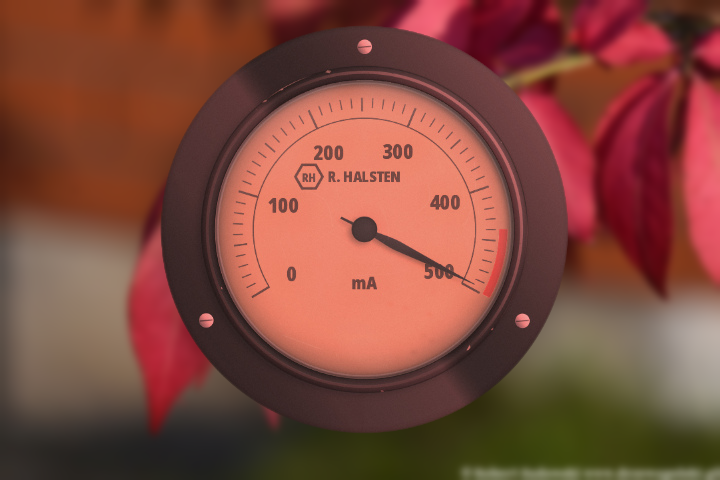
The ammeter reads 495 mA
